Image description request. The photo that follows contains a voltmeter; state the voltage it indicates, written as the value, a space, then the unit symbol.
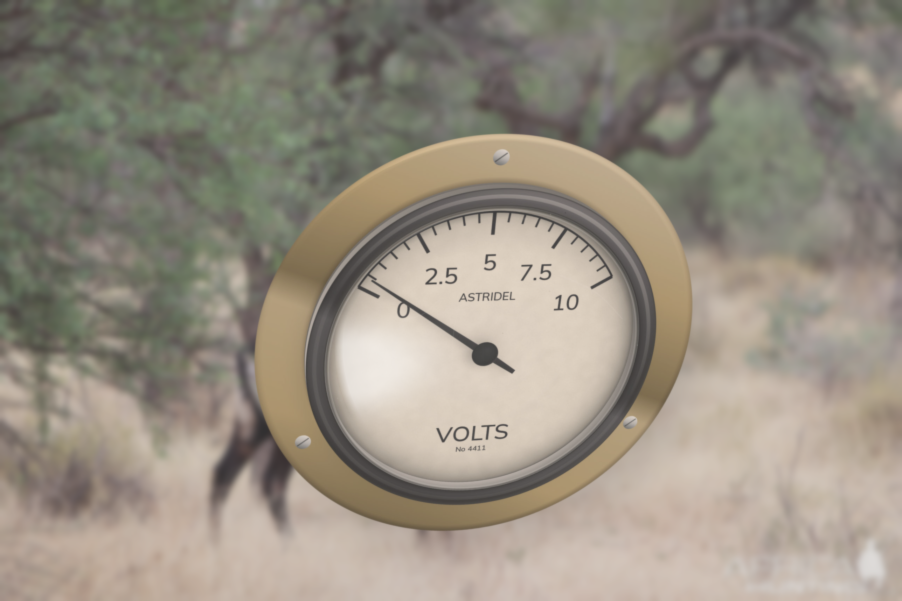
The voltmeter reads 0.5 V
